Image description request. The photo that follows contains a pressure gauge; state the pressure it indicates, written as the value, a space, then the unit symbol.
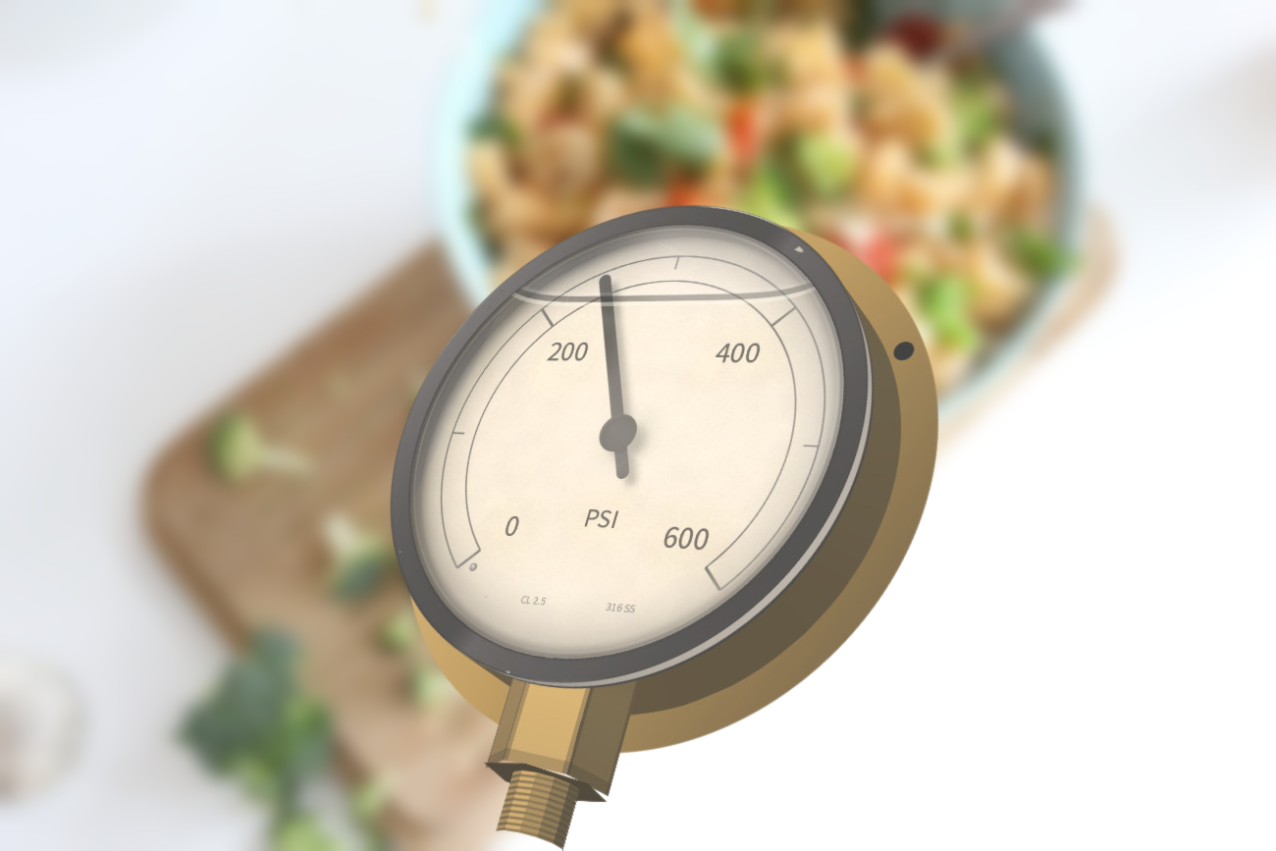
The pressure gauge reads 250 psi
